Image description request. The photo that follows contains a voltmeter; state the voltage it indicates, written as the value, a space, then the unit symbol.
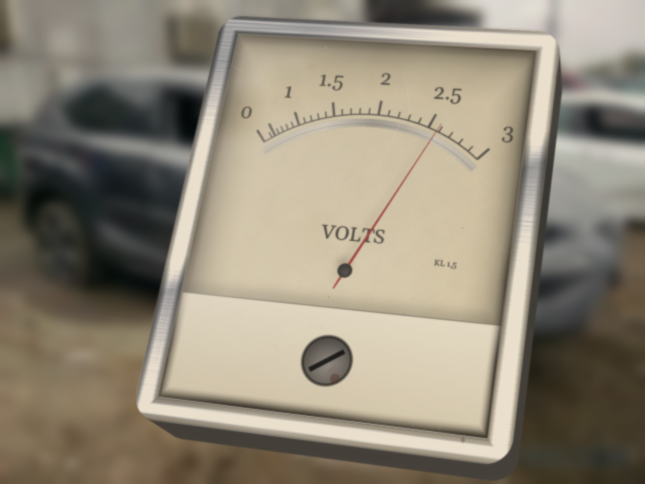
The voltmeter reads 2.6 V
